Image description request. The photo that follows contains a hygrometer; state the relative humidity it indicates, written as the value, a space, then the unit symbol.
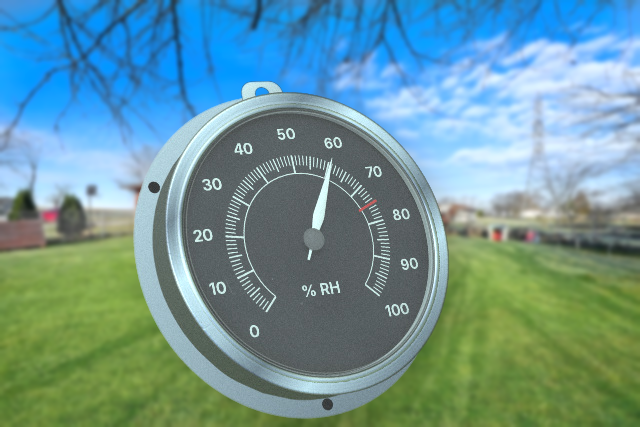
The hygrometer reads 60 %
